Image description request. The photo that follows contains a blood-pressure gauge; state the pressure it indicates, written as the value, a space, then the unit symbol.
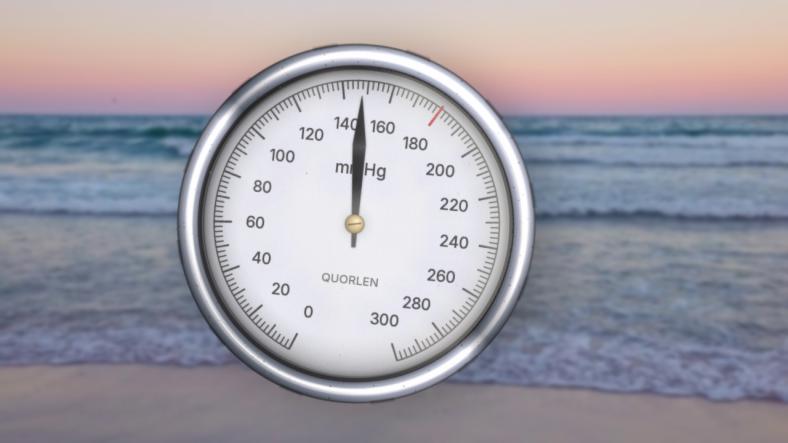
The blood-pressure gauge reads 148 mmHg
